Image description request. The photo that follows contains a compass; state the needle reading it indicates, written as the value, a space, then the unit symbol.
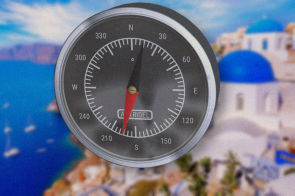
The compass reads 195 °
